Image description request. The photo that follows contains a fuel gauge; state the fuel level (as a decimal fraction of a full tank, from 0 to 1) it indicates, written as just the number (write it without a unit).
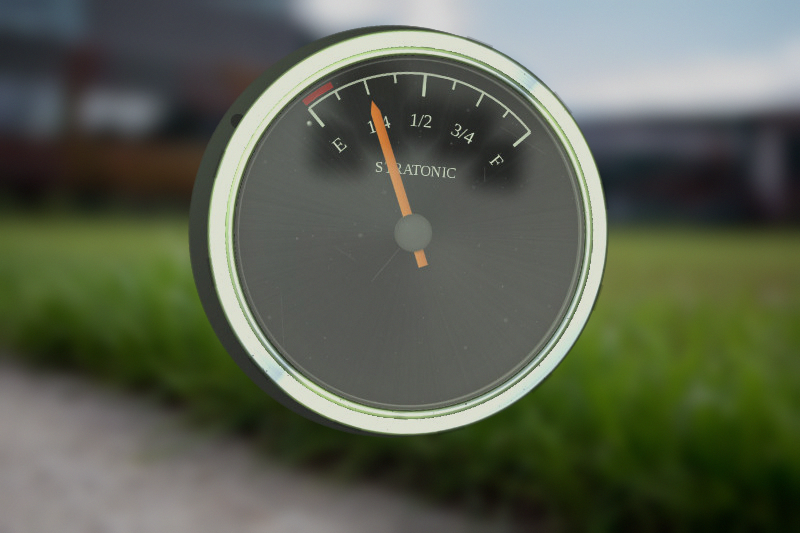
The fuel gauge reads 0.25
